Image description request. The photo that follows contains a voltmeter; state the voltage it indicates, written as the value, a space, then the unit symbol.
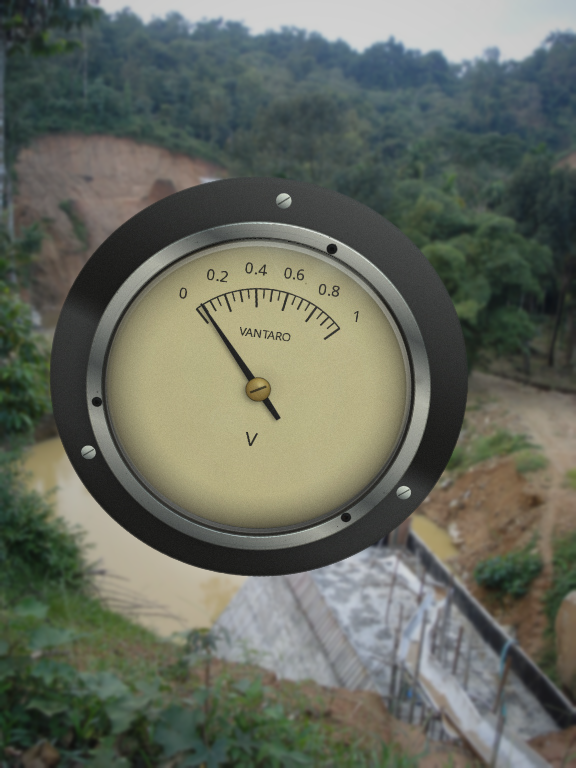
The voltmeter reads 0.05 V
